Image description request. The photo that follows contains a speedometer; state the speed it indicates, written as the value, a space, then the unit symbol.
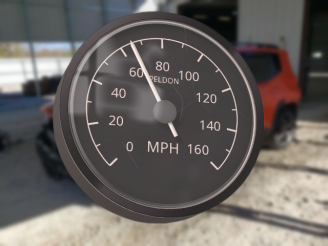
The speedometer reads 65 mph
